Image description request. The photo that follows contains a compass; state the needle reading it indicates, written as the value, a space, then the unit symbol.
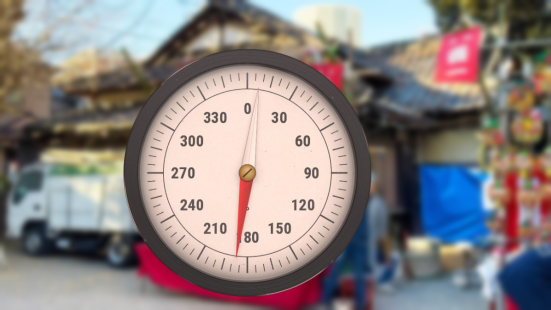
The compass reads 187.5 °
